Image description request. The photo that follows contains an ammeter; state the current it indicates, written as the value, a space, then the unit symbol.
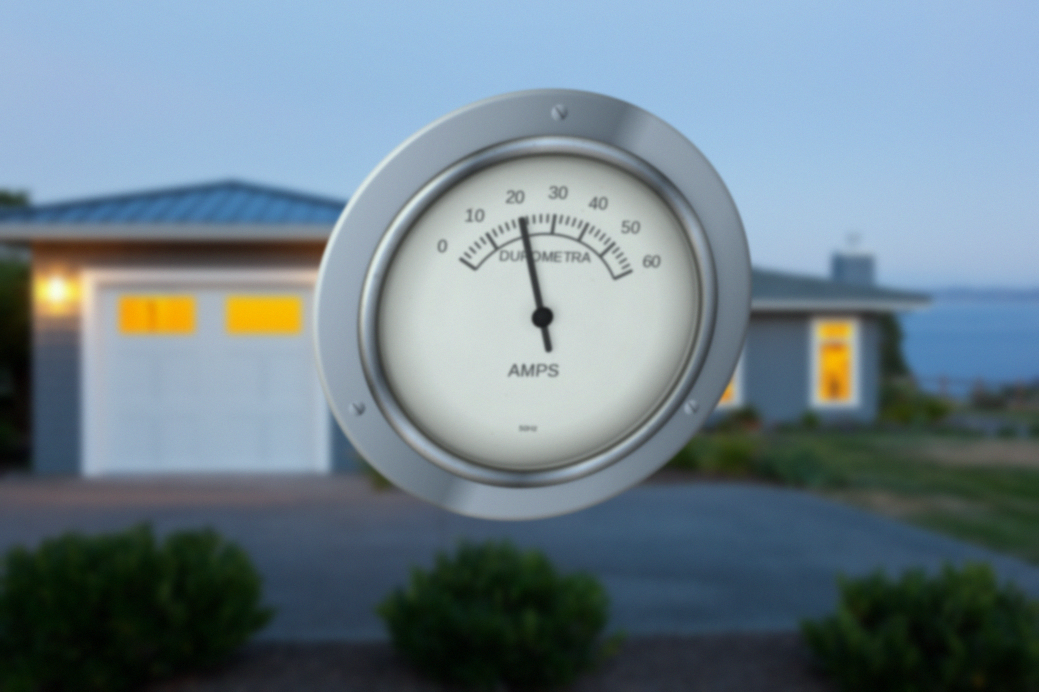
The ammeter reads 20 A
